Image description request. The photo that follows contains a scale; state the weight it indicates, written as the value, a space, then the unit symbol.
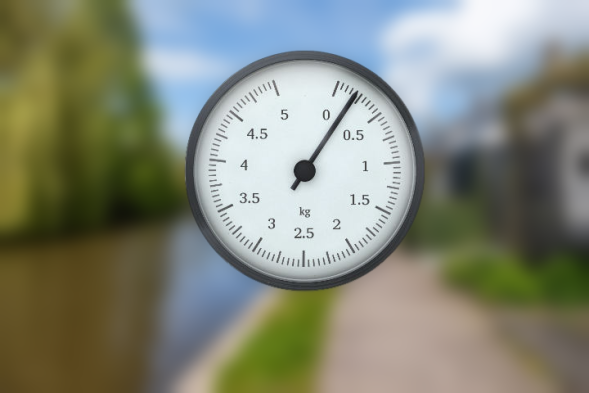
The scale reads 0.2 kg
